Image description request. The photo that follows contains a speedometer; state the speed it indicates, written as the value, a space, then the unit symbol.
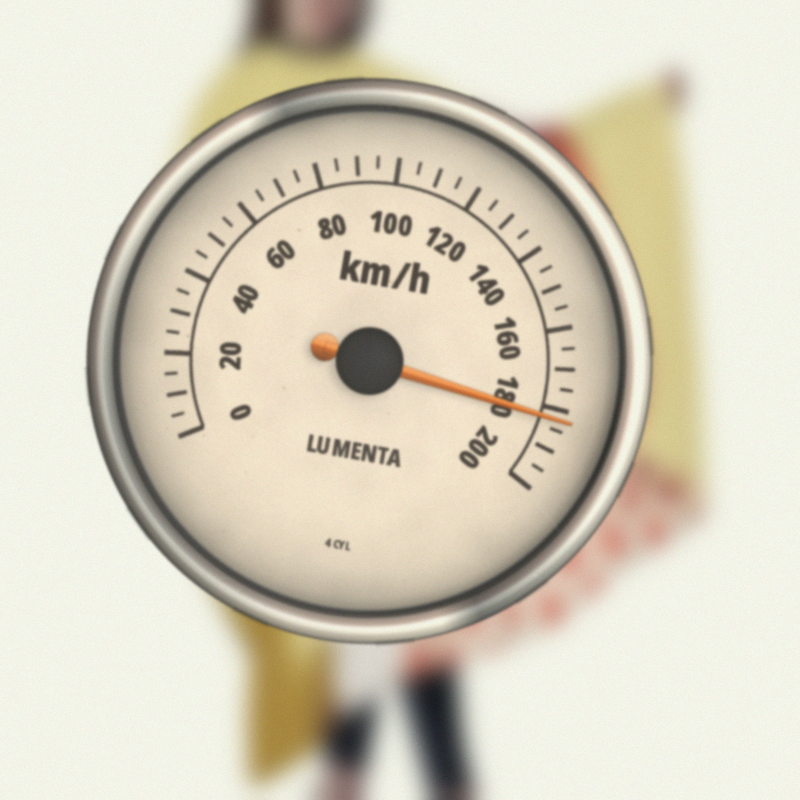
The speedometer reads 182.5 km/h
